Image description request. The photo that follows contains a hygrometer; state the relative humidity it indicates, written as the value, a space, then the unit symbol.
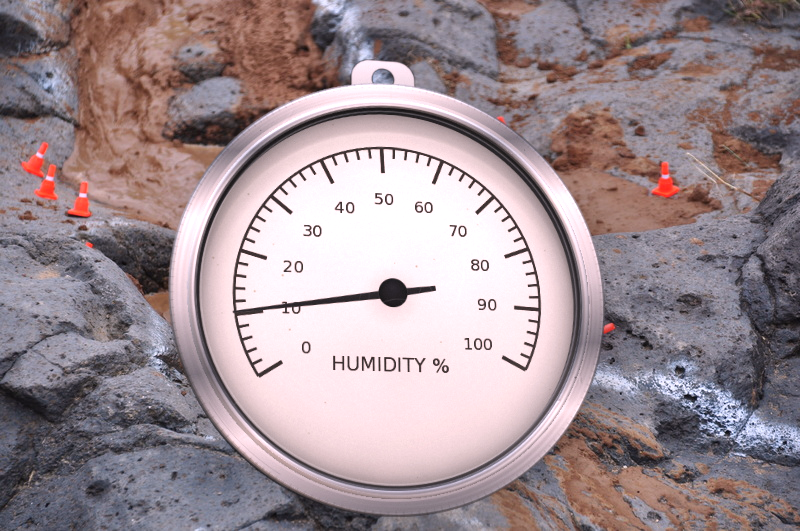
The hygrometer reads 10 %
